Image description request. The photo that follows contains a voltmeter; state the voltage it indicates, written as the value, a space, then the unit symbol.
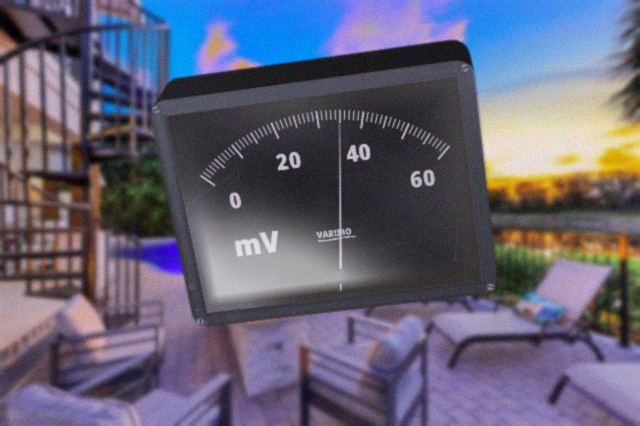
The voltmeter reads 35 mV
